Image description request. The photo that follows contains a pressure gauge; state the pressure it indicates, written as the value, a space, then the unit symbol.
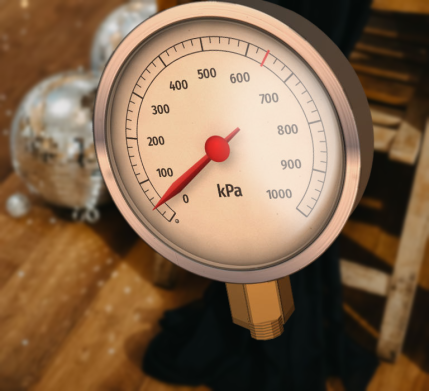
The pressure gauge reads 40 kPa
